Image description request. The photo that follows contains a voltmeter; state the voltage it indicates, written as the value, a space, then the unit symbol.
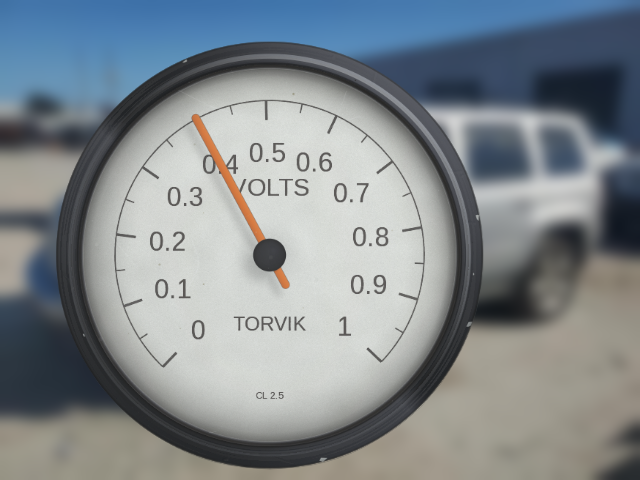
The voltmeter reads 0.4 V
